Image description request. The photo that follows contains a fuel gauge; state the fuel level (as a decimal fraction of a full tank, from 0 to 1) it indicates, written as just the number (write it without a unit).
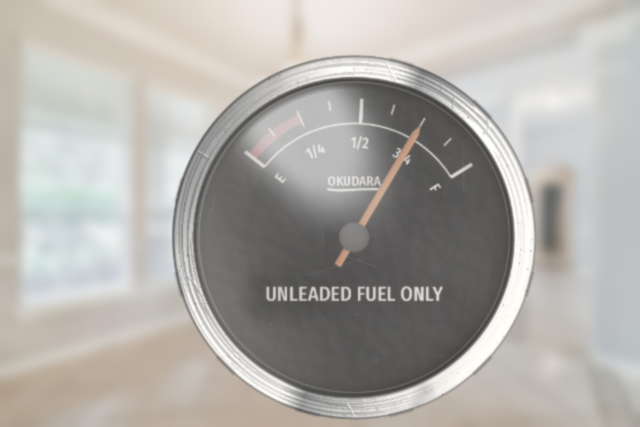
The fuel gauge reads 0.75
